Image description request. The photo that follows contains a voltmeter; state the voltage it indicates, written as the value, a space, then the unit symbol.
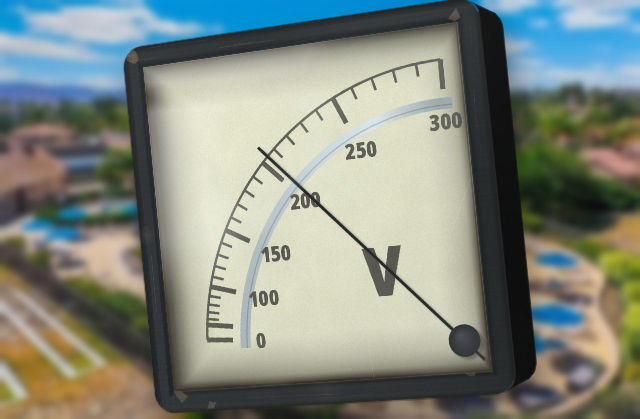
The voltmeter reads 205 V
